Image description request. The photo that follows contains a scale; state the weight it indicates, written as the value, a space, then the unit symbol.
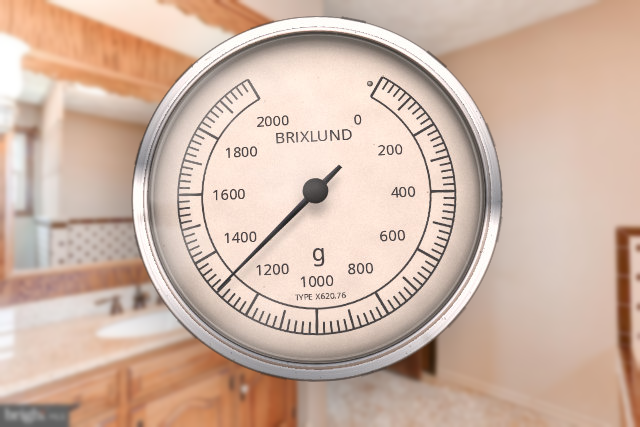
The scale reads 1300 g
